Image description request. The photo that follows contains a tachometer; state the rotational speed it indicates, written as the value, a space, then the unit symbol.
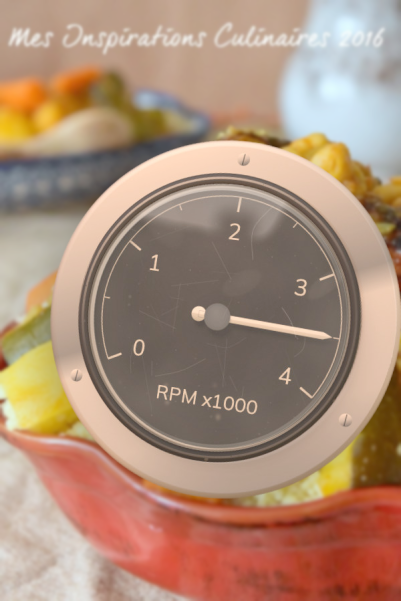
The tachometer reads 3500 rpm
